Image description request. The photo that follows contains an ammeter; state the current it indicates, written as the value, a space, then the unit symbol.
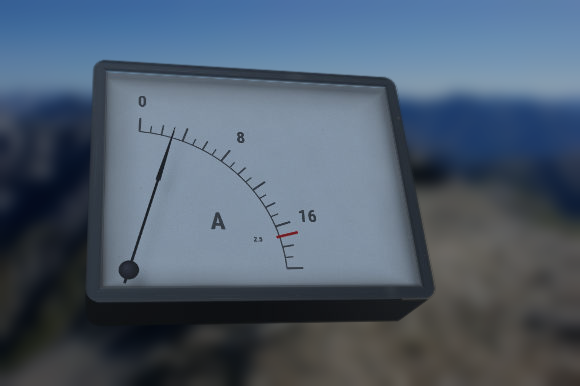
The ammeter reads 3 A
